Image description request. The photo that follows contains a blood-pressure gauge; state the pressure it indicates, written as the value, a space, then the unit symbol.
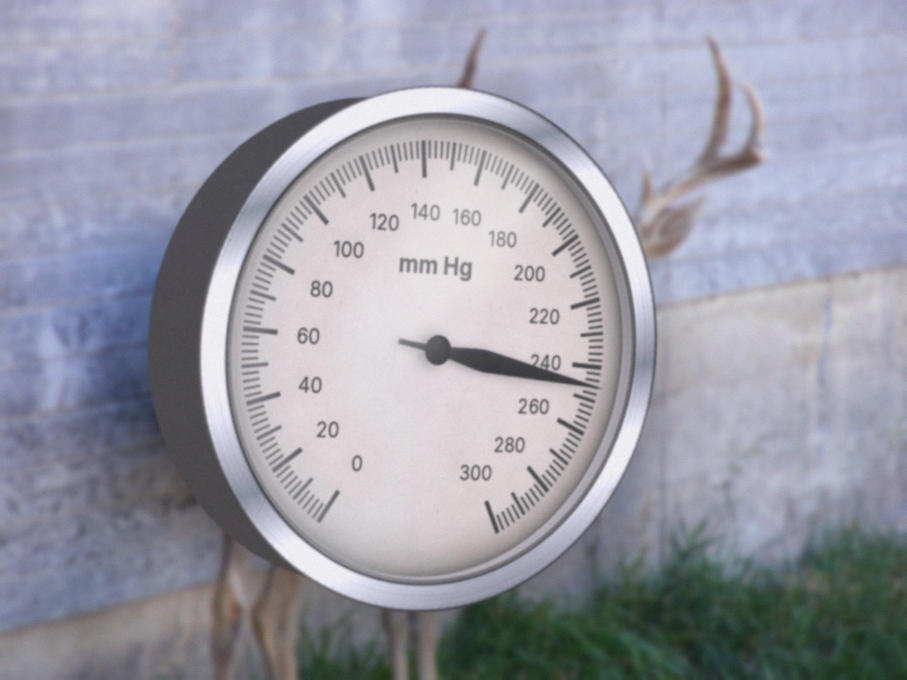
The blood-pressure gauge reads 246 mmHg
